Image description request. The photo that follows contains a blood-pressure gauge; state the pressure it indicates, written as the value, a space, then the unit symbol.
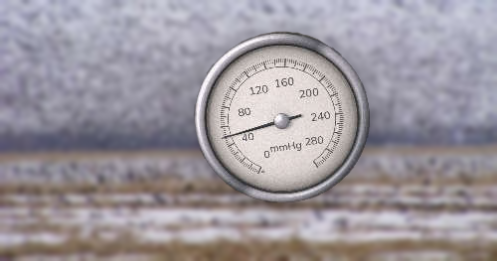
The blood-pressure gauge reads 50 mmHg
